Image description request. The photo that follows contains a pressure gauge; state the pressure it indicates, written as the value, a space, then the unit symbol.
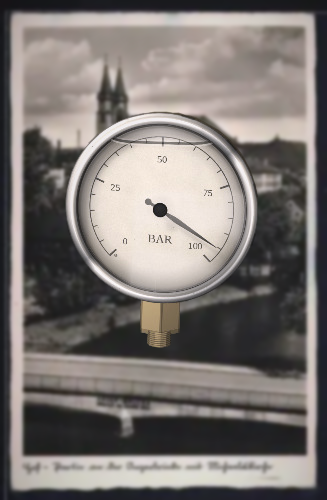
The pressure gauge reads 95 bar
